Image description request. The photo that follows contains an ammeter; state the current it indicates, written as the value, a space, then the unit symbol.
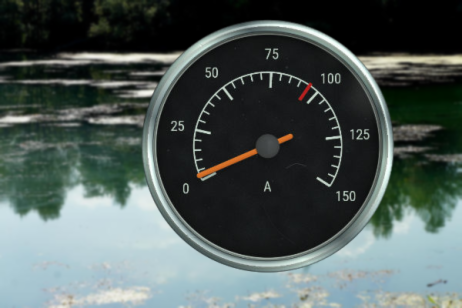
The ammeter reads 2.5 A
